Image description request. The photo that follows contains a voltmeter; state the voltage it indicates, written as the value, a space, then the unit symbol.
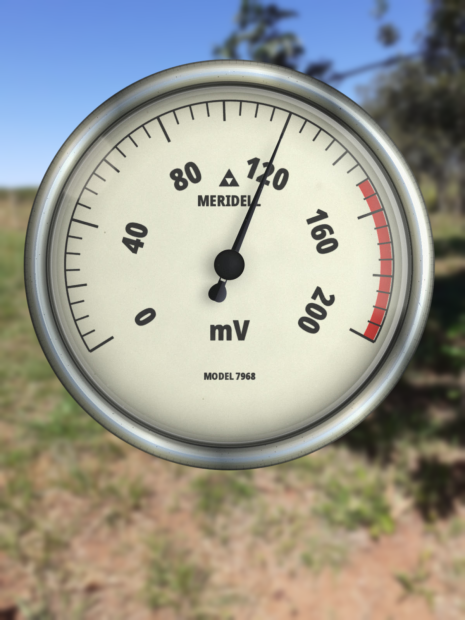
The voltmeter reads 120 mV
